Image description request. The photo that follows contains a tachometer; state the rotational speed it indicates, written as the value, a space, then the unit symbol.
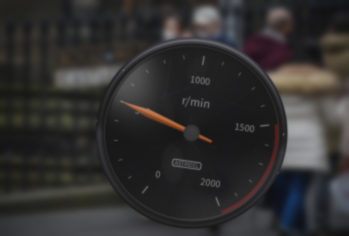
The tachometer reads 500 rpm
